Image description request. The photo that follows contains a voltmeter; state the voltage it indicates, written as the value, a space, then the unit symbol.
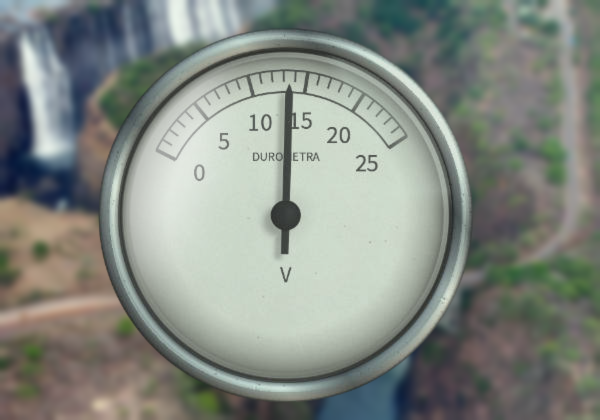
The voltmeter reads 13.5 V
